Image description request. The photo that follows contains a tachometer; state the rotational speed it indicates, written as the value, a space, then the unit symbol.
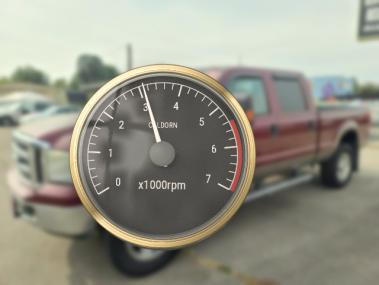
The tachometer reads 3100 rpm
